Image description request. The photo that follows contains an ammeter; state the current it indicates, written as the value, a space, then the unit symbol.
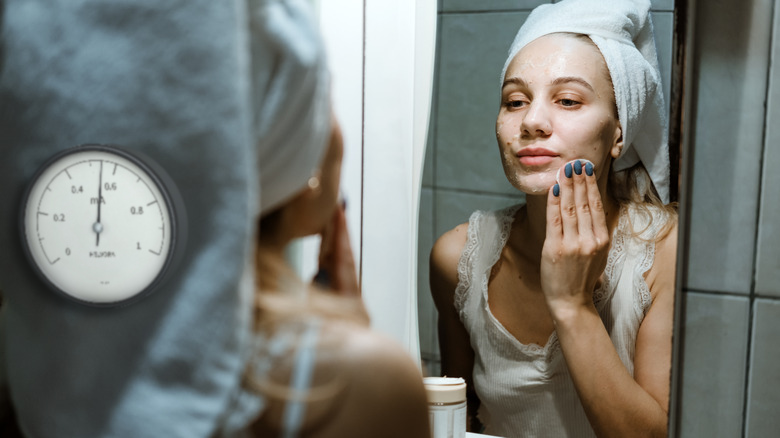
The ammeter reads 0.55 mA
